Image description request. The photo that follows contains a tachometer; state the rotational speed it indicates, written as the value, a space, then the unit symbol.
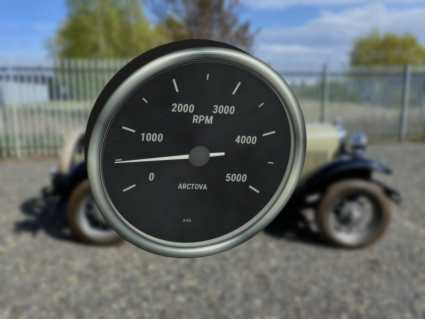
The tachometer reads 500 rpm
